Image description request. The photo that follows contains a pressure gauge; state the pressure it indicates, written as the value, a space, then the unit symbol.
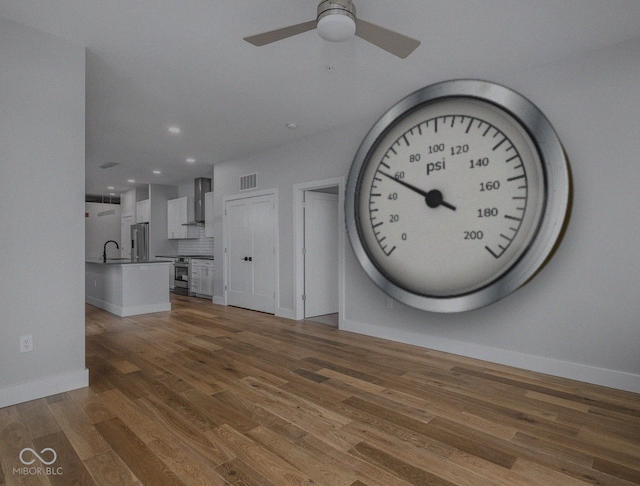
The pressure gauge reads 55 psi
